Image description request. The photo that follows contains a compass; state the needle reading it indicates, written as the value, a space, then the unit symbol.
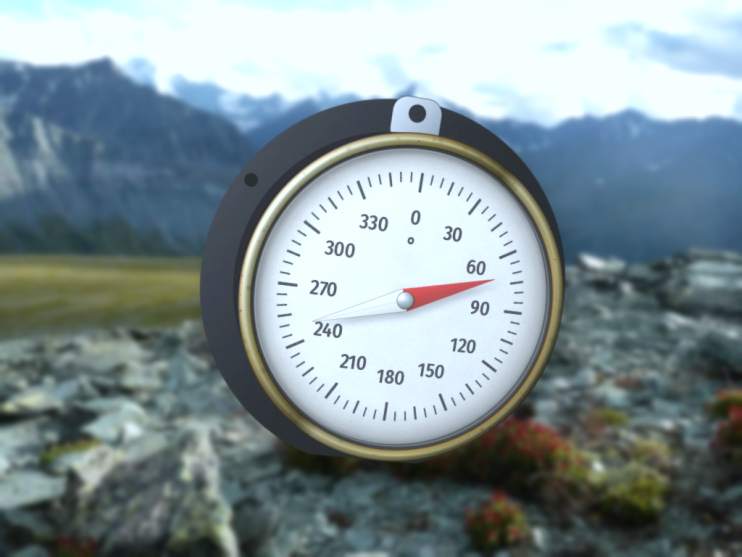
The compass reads 70 °
